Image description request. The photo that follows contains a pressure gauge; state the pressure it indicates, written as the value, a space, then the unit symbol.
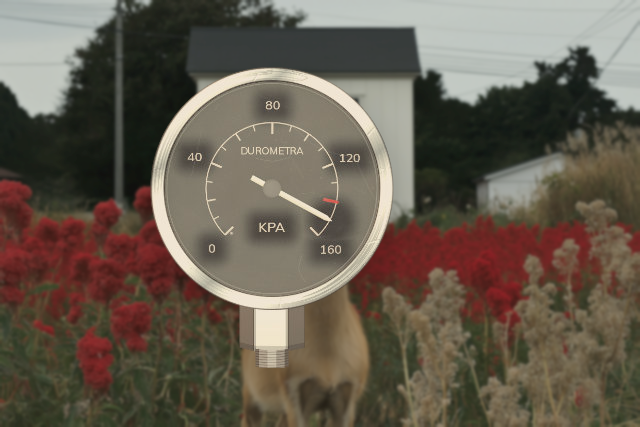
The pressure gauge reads 150 kPa
